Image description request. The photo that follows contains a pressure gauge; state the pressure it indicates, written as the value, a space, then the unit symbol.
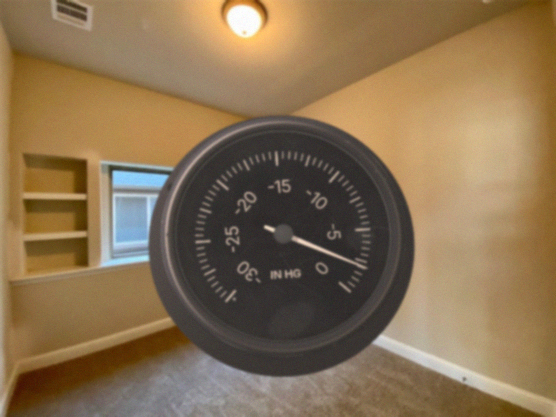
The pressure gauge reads -2 inHg
